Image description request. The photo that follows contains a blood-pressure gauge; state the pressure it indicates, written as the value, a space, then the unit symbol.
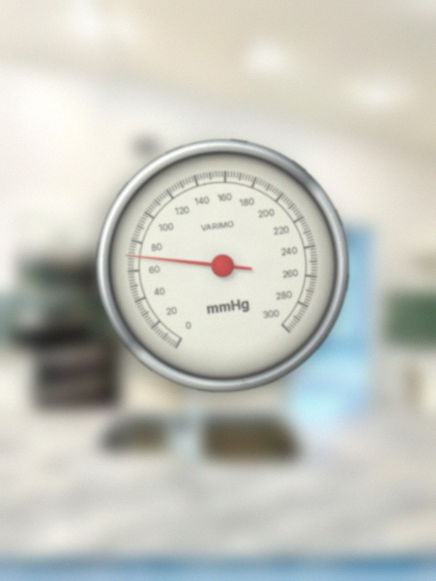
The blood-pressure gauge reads 70 mmHg
